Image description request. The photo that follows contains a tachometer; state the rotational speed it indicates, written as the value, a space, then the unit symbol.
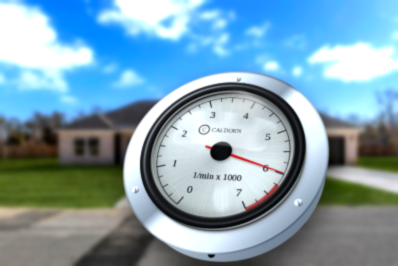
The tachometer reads 6000 rpm
